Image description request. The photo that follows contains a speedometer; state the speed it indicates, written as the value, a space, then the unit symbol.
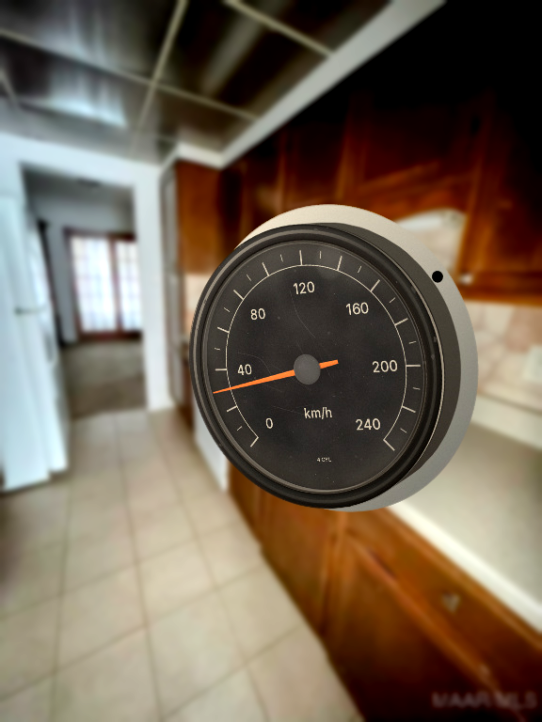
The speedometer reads 30 km/h
